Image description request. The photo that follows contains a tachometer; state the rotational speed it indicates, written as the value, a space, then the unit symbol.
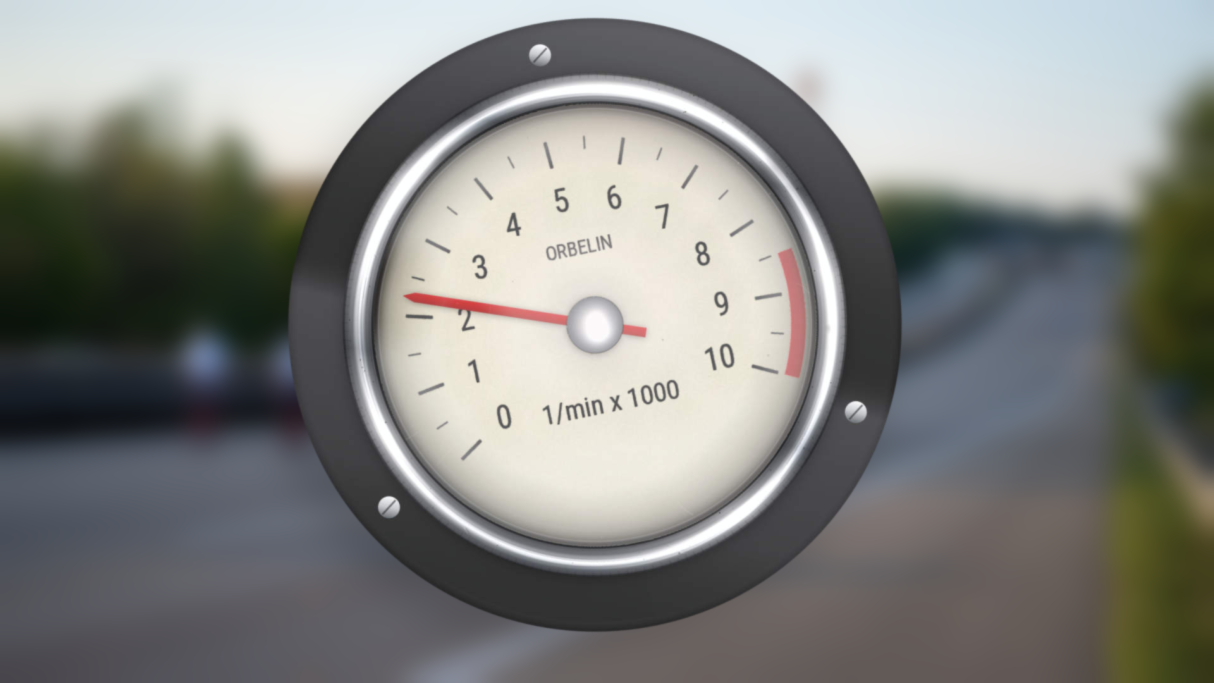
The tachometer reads 2250 rpm
